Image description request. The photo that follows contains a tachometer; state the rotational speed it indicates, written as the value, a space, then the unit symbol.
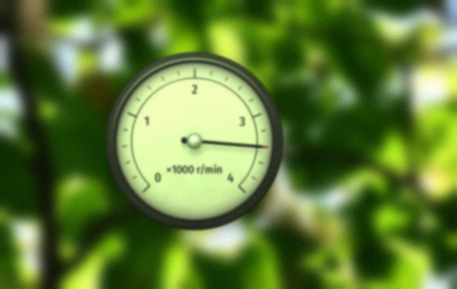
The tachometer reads 3400 rpm
